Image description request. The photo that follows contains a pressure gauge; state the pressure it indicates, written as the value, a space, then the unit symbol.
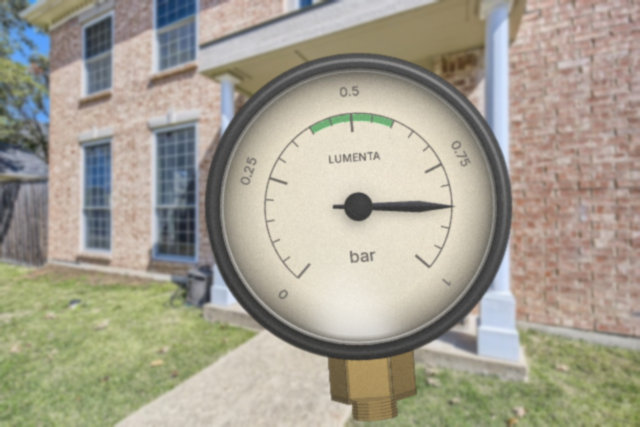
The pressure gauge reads 0.85 bar
